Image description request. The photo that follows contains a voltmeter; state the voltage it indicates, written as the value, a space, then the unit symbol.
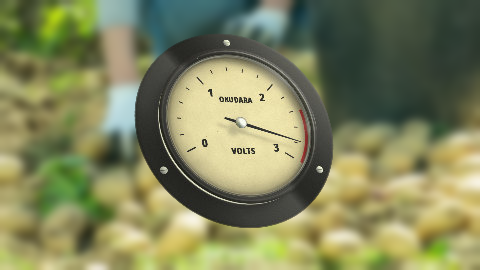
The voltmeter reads 2.8 V
